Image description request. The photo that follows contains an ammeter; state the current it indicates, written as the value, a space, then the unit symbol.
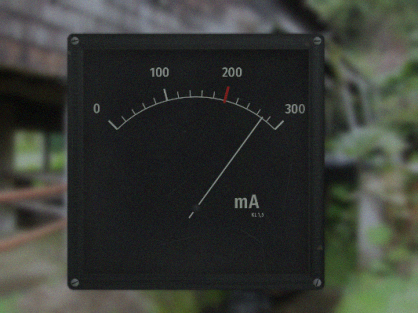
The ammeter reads 270 mA
